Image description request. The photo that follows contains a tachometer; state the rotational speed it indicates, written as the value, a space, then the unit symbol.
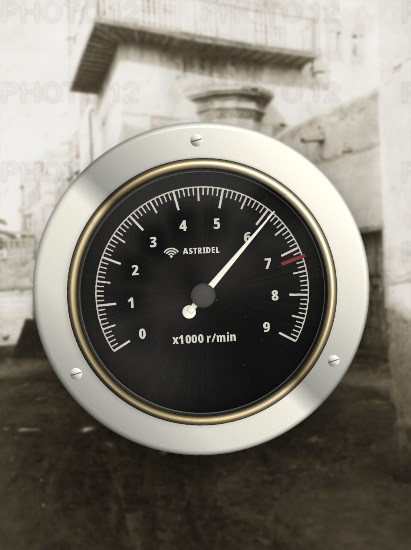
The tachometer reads 6100 rpm
